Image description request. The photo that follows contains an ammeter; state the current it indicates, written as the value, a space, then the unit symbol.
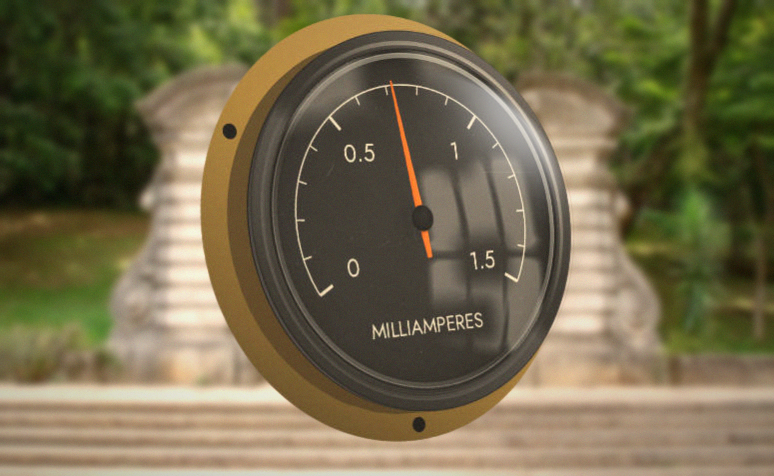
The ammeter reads 0.7 mA
